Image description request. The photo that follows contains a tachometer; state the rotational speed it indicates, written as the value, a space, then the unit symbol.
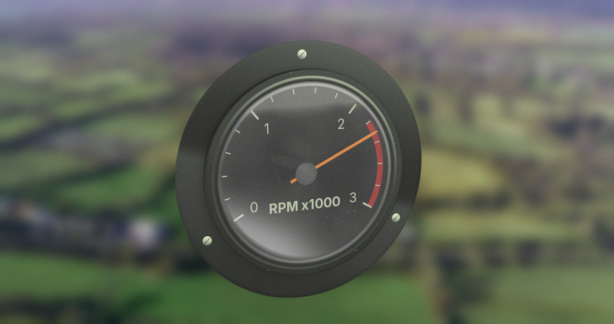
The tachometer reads 2300 rpm
